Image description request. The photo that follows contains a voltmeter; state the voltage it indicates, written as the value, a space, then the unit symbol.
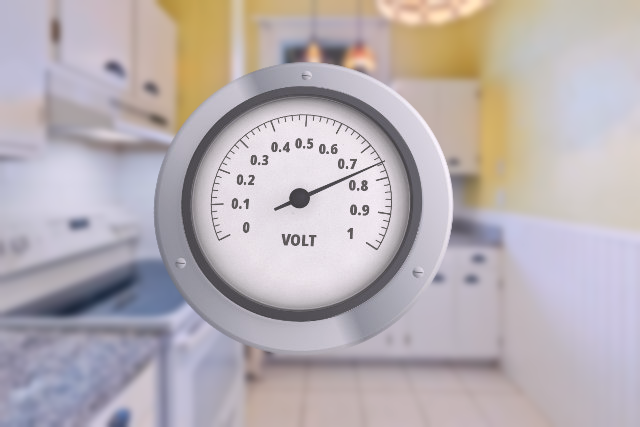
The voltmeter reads 0.76 V
